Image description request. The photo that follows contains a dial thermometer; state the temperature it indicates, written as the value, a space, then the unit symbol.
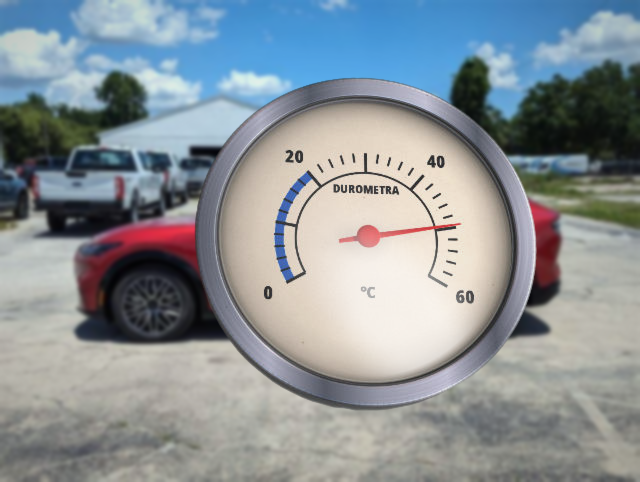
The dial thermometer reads 50 °C
